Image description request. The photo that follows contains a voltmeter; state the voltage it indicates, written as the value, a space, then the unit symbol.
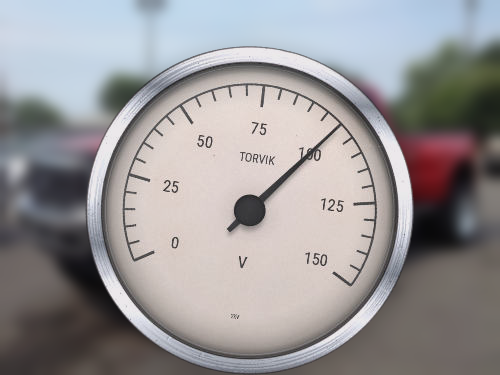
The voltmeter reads 100 V
